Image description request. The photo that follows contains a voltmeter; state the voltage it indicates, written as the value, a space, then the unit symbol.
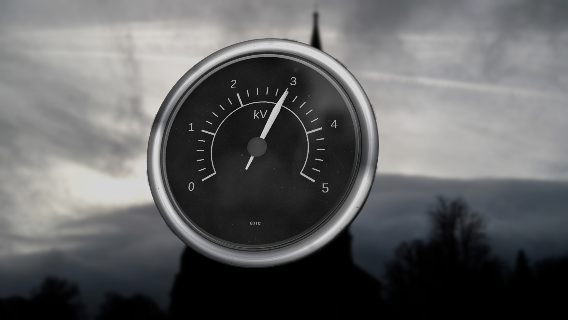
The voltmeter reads 3 kV
